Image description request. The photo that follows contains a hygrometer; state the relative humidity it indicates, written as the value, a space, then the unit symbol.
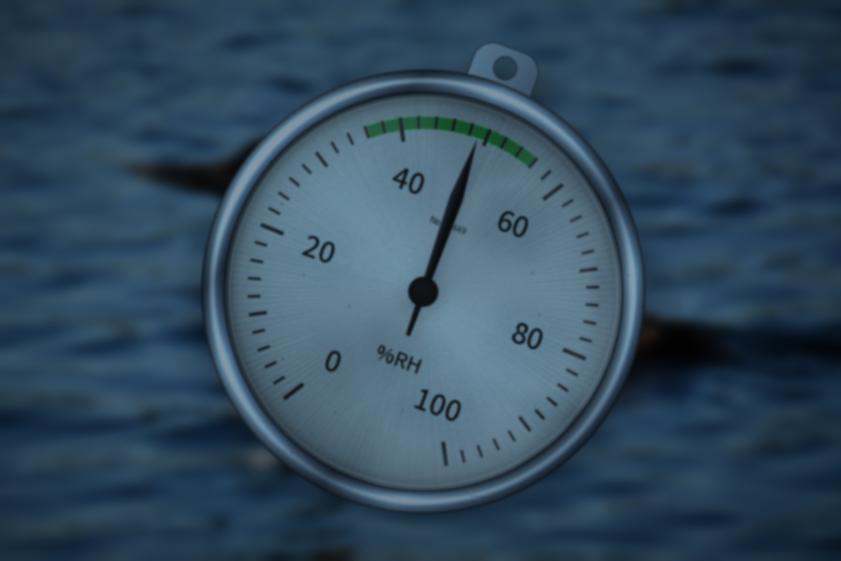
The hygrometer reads 49 %
